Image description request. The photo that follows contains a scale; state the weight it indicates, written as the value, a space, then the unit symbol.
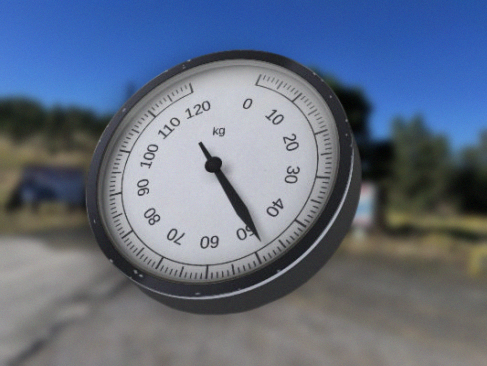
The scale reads 48 kg
